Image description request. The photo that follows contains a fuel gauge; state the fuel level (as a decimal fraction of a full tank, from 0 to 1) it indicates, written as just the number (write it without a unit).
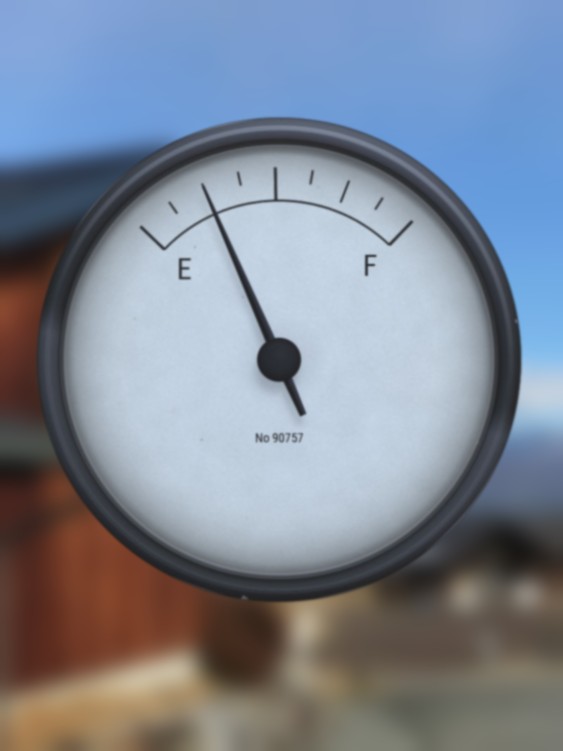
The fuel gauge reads 0.25
